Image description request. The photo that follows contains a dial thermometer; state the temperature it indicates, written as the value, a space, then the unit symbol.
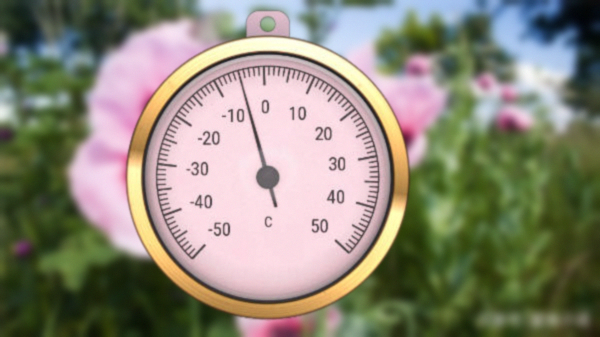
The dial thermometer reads -5 °C
